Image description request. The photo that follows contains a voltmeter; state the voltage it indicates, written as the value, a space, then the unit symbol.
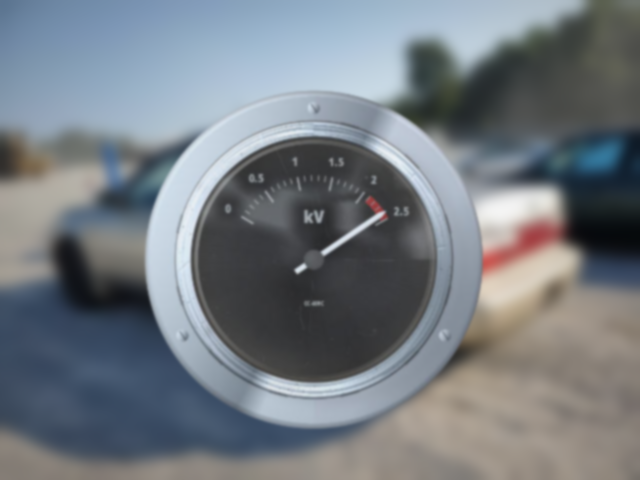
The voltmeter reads 2.4 kV
